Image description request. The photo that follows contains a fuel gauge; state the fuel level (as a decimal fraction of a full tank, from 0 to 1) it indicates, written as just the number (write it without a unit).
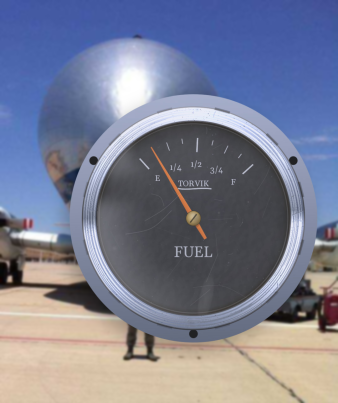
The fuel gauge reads 0.125
